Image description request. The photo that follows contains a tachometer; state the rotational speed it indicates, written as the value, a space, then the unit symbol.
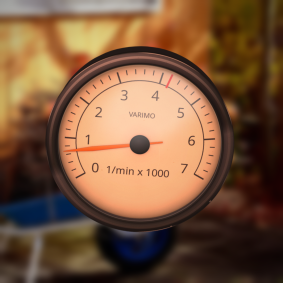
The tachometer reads 700 rpm
